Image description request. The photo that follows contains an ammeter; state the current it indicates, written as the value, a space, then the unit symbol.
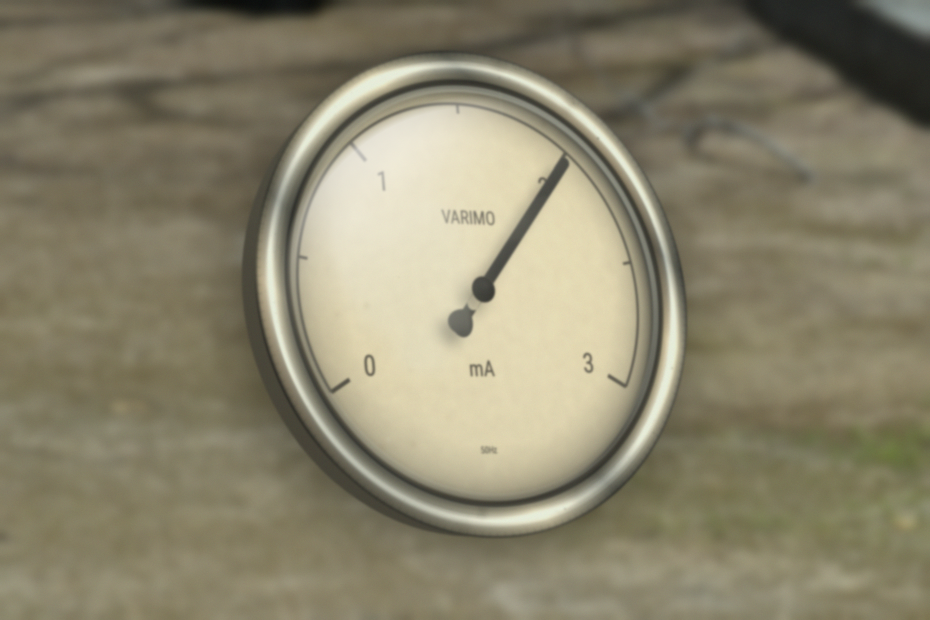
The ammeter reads 2 mA
